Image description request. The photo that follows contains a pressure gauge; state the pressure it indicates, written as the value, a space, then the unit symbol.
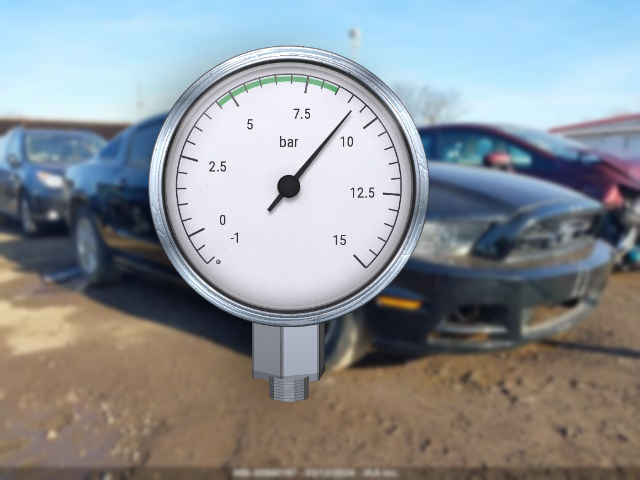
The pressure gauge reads 9.25 bar
